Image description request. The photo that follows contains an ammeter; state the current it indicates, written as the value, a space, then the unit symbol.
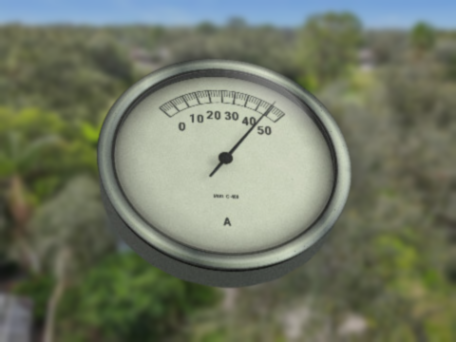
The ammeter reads 45 A
